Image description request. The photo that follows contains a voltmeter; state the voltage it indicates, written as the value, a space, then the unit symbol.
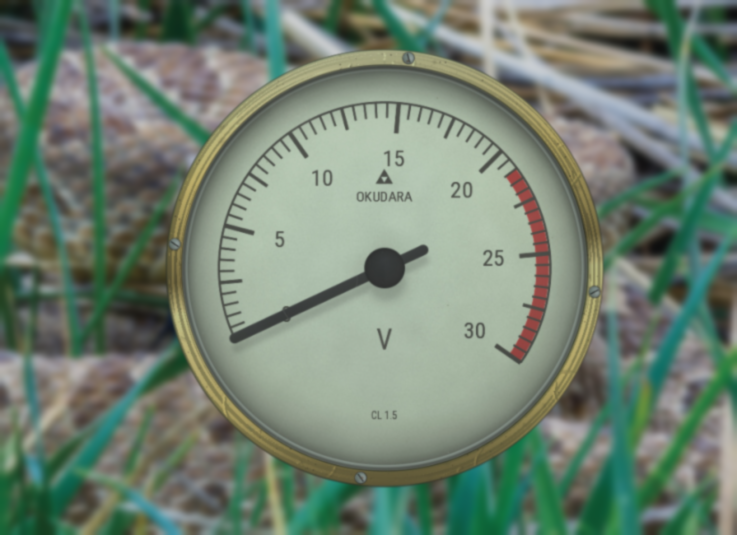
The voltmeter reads 0 V
